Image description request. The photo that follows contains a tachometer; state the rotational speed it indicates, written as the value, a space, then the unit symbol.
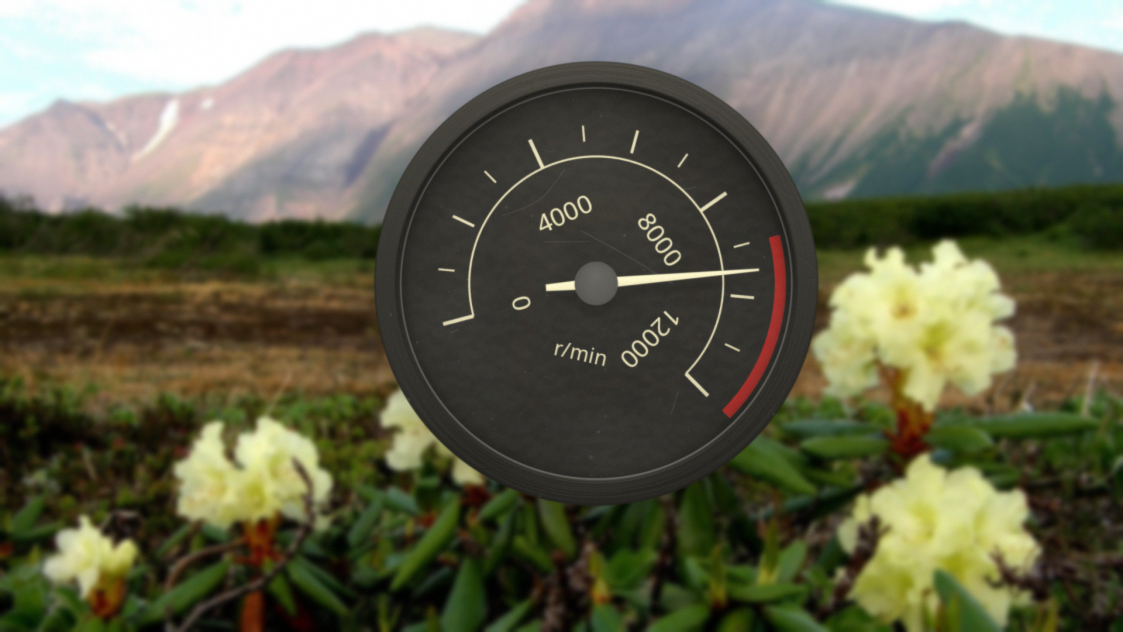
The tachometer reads 9500 rpm
